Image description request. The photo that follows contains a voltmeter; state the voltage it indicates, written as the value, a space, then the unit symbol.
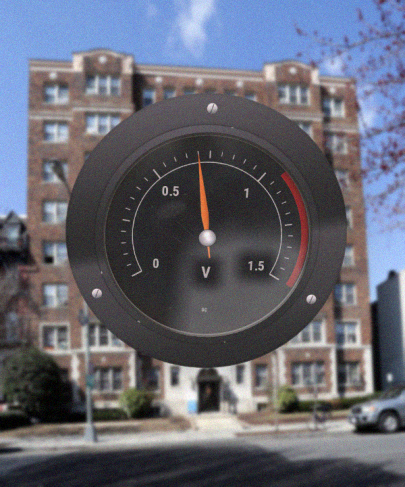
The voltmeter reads 0.7 V
